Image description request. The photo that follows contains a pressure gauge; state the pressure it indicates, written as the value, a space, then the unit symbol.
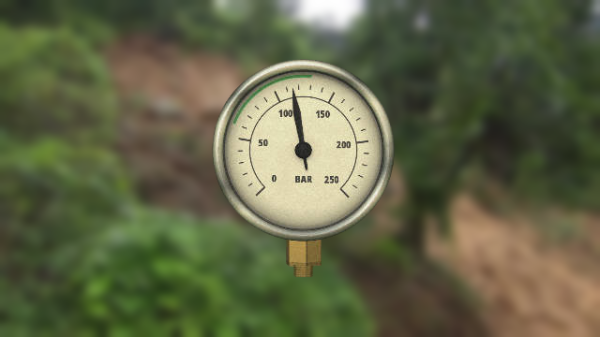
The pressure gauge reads 115 bar
